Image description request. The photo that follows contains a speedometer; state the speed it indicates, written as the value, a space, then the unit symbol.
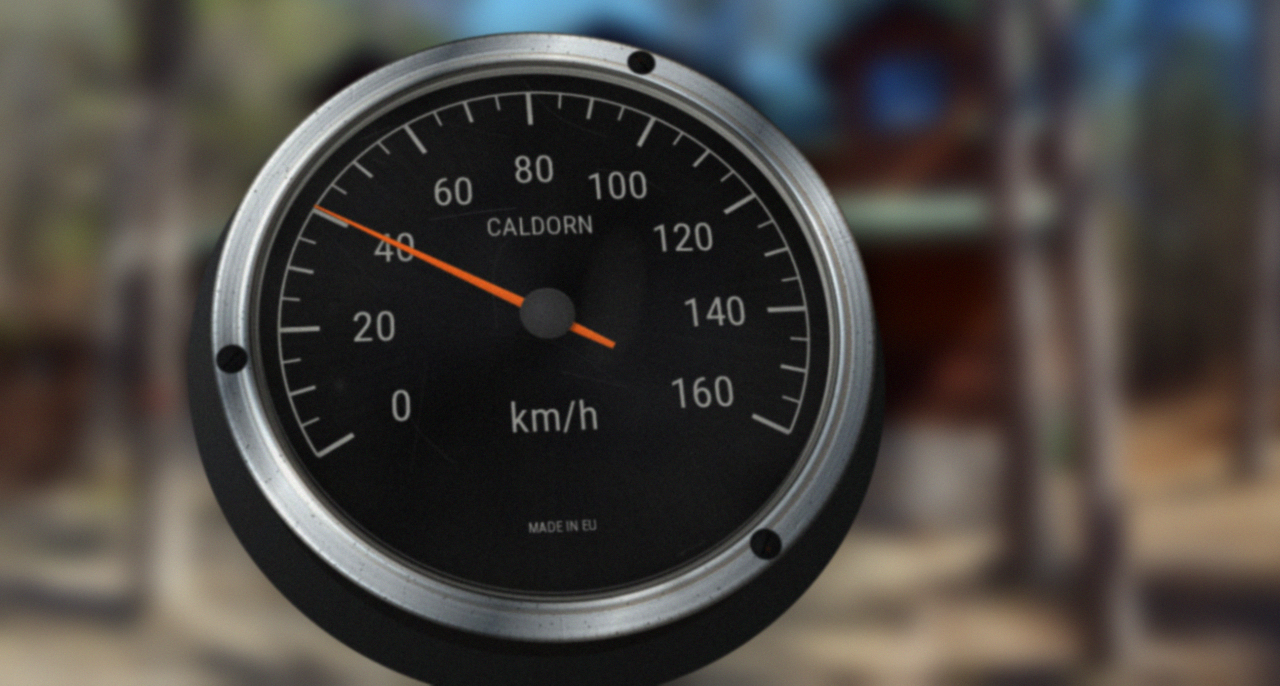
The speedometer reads 40 km/h
